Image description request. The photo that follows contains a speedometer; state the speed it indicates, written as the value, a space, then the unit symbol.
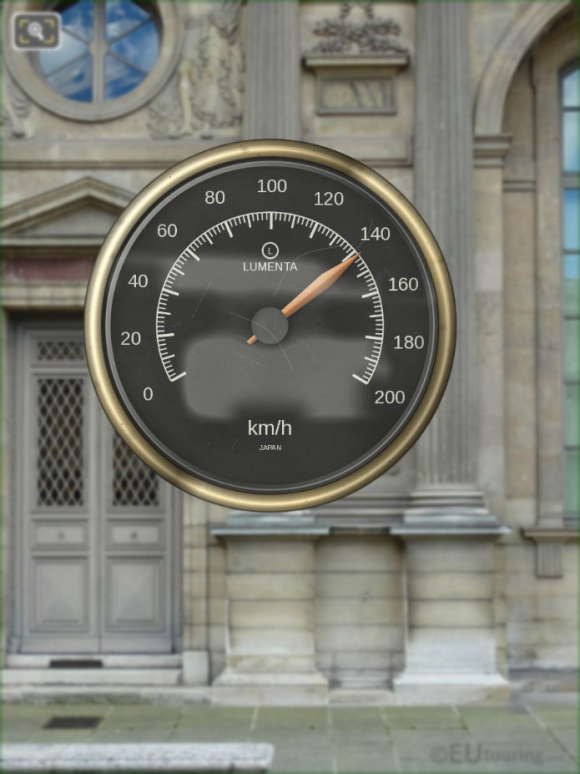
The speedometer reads 142 km/h
